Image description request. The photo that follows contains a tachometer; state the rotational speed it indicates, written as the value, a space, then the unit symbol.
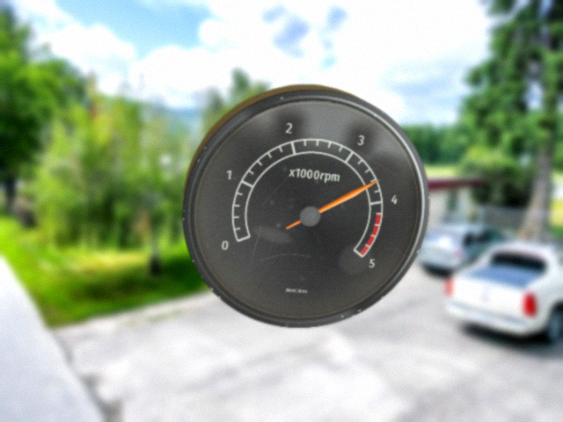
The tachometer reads 3600 rpm
